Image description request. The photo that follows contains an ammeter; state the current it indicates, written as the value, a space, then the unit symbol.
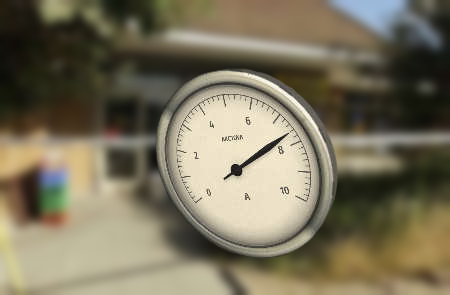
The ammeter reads 7.6 A
